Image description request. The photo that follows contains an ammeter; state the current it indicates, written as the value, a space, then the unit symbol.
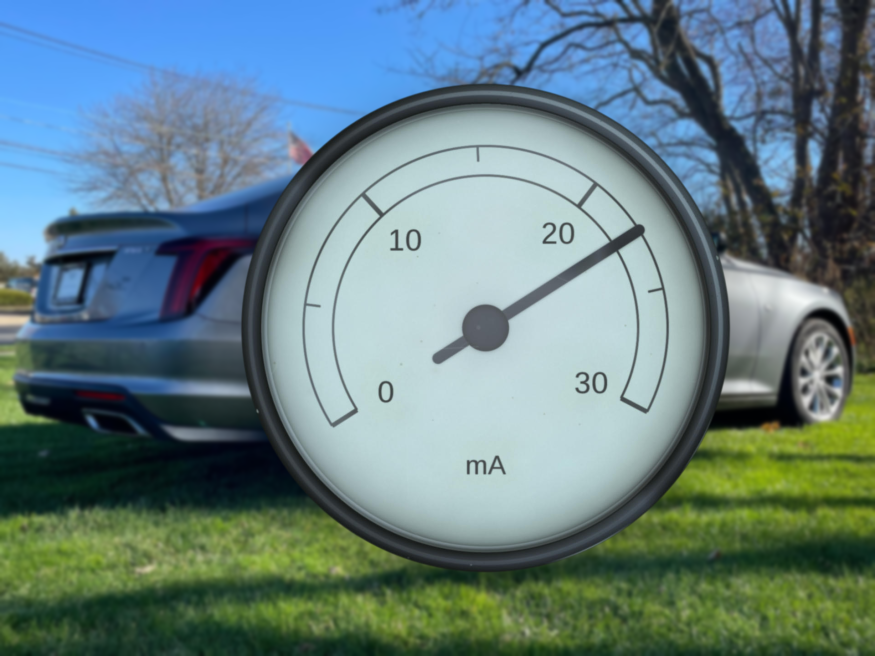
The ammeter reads 22.5 mA
